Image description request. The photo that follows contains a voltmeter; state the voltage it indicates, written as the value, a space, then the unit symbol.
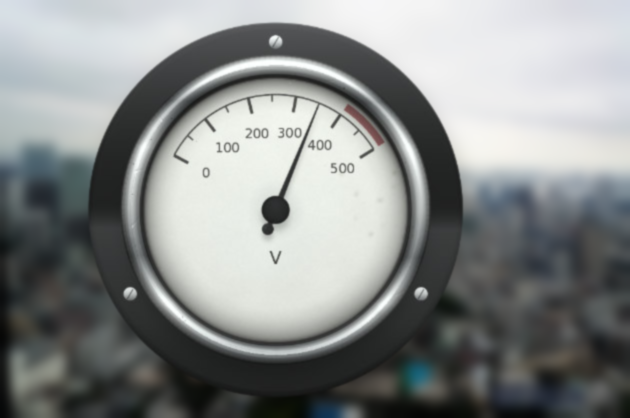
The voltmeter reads 350 V
